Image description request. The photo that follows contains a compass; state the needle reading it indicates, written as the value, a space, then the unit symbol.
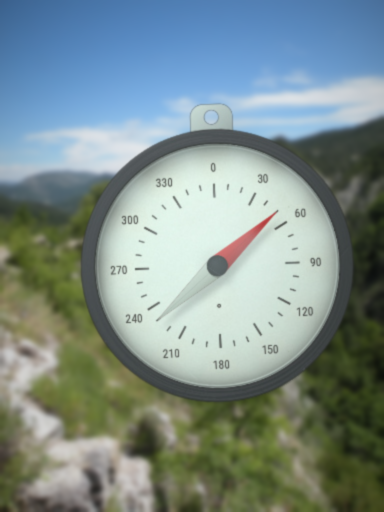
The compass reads 50 °
